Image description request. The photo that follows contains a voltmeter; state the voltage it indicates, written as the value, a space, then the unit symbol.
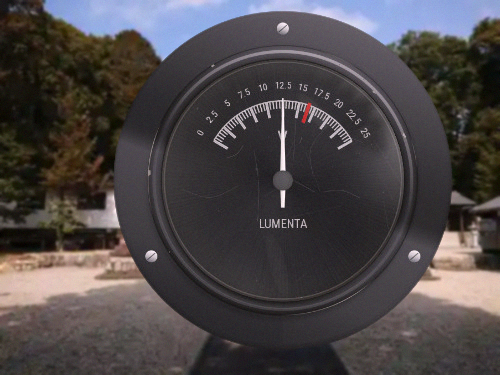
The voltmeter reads 12.5 V
